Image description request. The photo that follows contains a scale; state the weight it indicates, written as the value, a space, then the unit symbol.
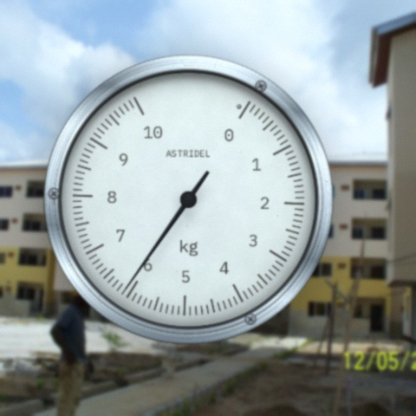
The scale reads 6.1 kg
